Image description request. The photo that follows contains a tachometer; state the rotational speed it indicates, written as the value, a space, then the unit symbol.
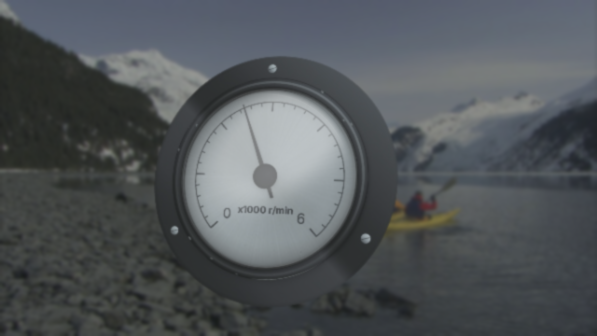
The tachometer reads 2500 rpm
